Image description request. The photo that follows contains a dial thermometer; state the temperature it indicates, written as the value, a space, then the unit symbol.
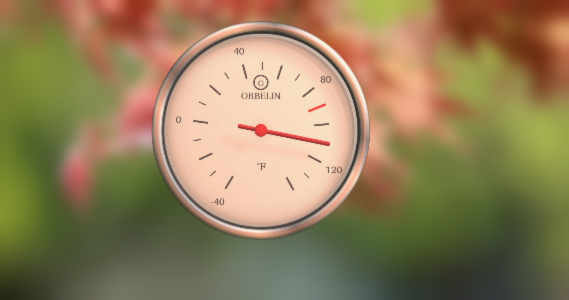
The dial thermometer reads 110 °F
